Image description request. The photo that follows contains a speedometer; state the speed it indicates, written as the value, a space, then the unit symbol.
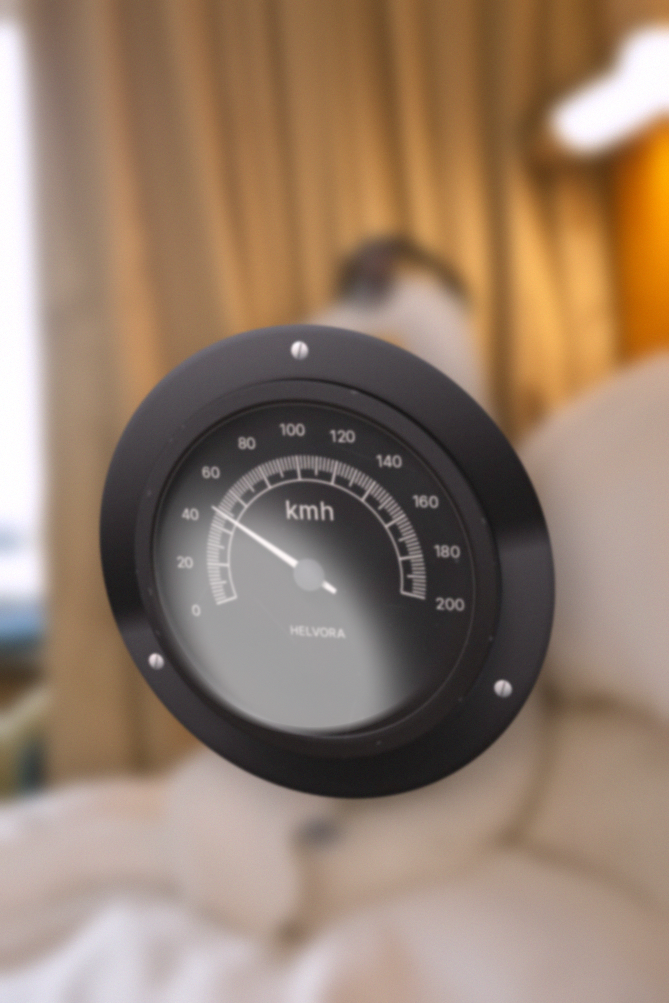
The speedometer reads 50 km/h
